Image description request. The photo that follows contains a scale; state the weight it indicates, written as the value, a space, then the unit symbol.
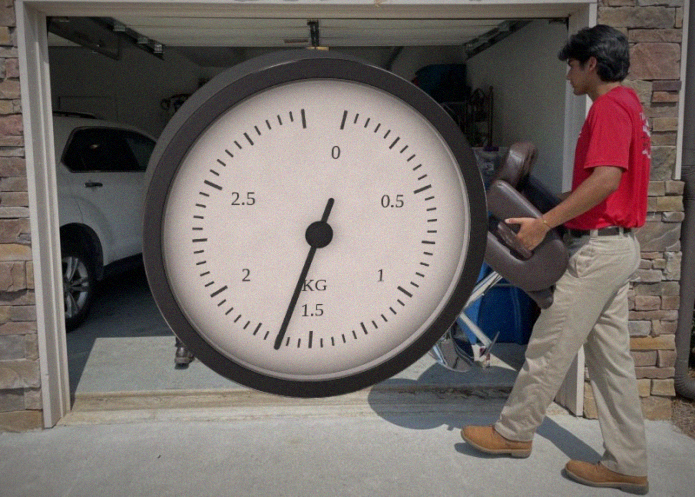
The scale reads 1.65 kg
